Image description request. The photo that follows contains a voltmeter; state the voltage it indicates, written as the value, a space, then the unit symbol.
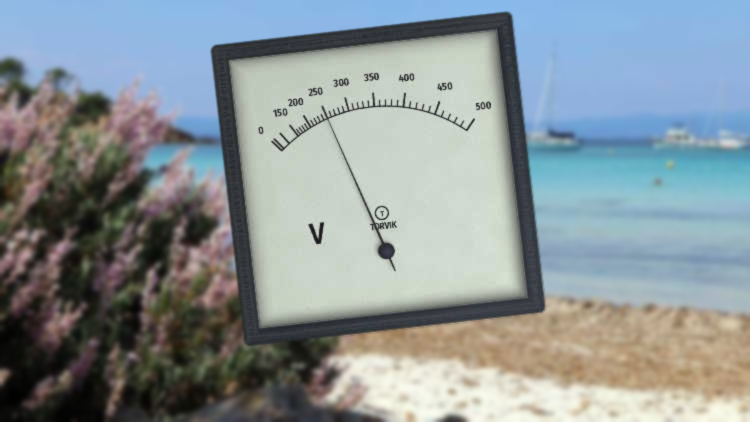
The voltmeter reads 250 V
